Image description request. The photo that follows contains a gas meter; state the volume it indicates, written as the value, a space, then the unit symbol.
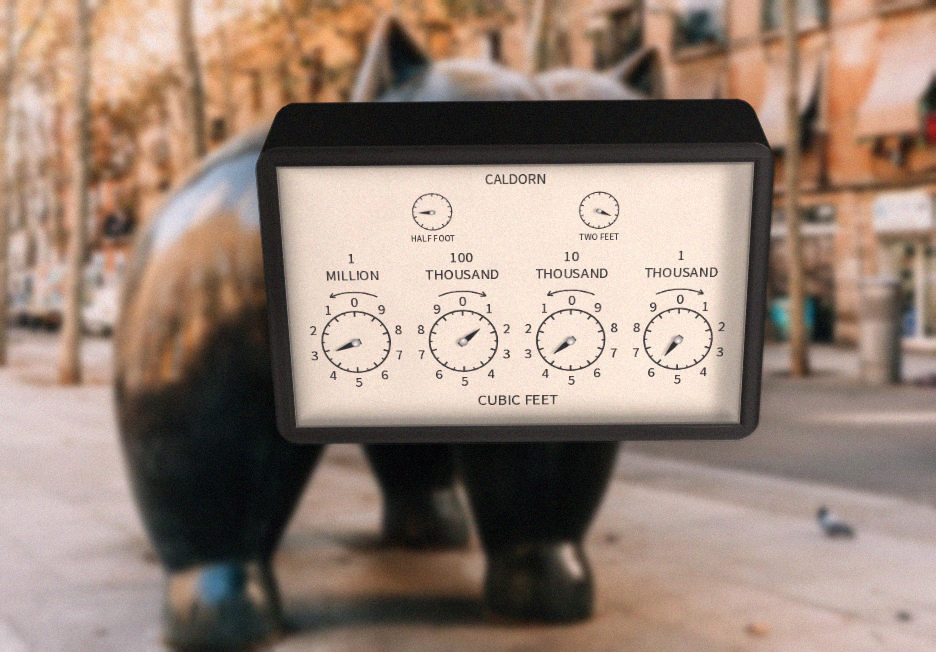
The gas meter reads 313600 ft³
